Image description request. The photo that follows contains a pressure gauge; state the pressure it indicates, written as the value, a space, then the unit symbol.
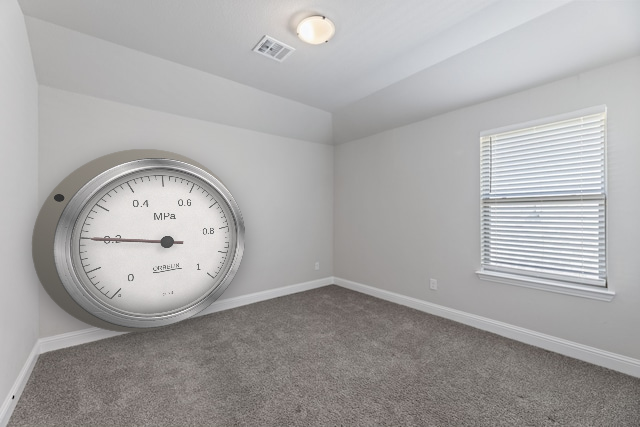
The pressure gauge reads 0.2 MPa
